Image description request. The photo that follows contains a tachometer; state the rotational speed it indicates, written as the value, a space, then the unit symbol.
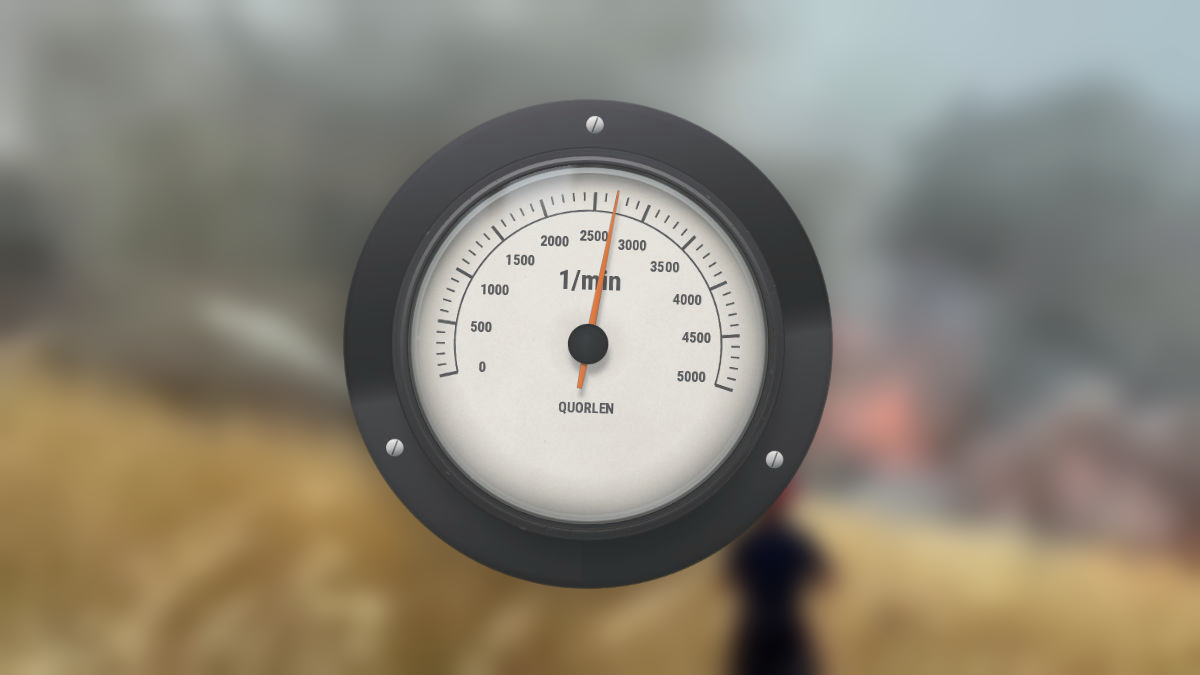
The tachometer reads 2700 rpm
